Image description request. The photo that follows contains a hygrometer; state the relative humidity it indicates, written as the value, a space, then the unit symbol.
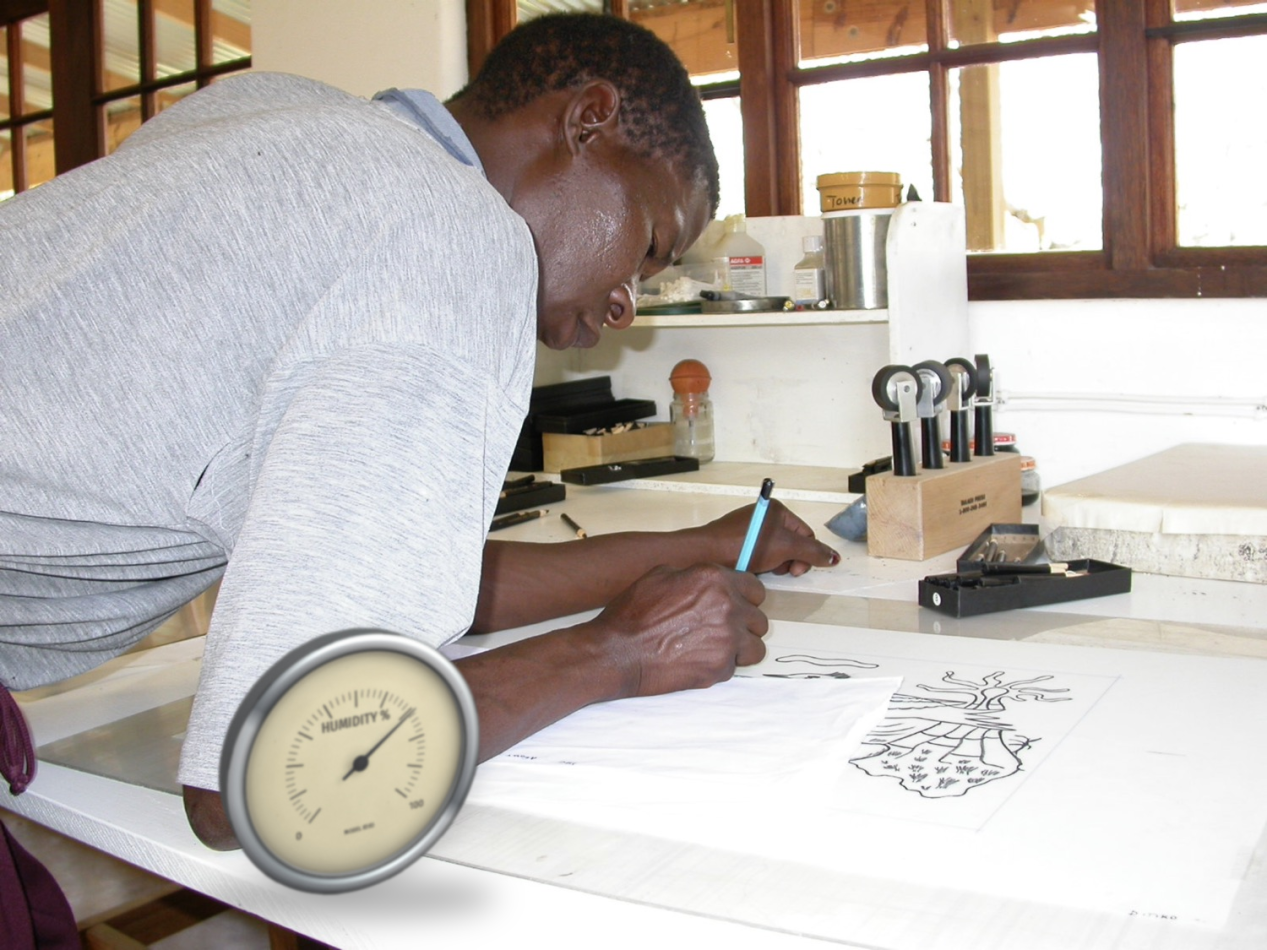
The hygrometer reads 70 %
